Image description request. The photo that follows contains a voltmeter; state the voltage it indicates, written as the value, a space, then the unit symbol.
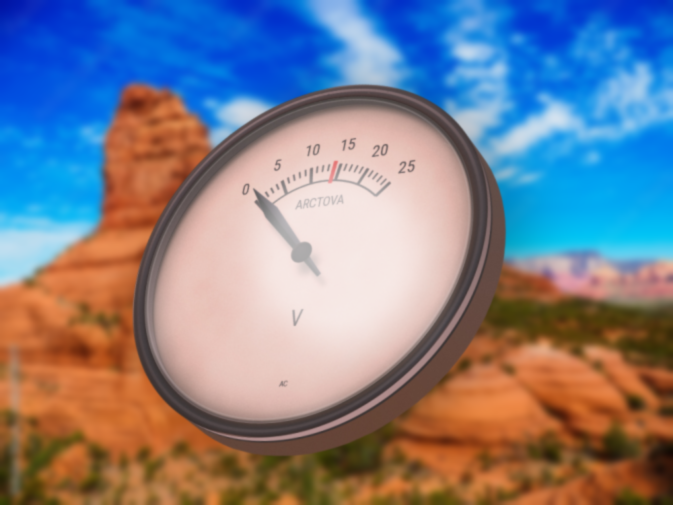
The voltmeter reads 1 V
